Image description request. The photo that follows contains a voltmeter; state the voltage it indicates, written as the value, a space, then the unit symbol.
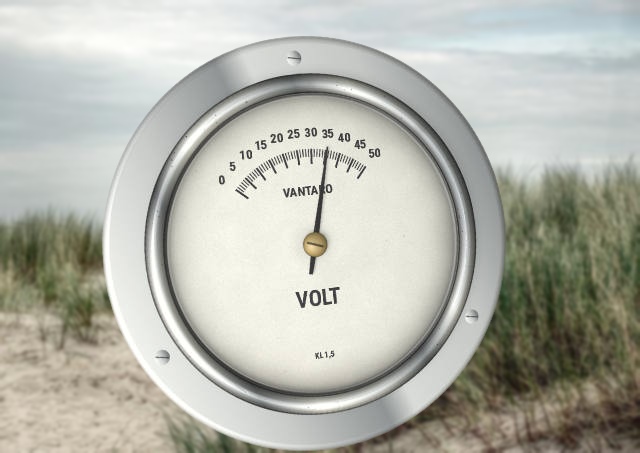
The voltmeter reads 35 V
